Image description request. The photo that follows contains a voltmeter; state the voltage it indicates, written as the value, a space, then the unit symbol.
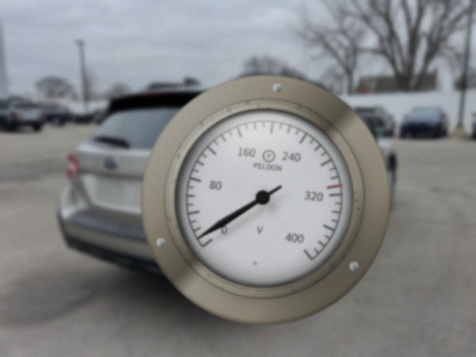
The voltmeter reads 10 V
